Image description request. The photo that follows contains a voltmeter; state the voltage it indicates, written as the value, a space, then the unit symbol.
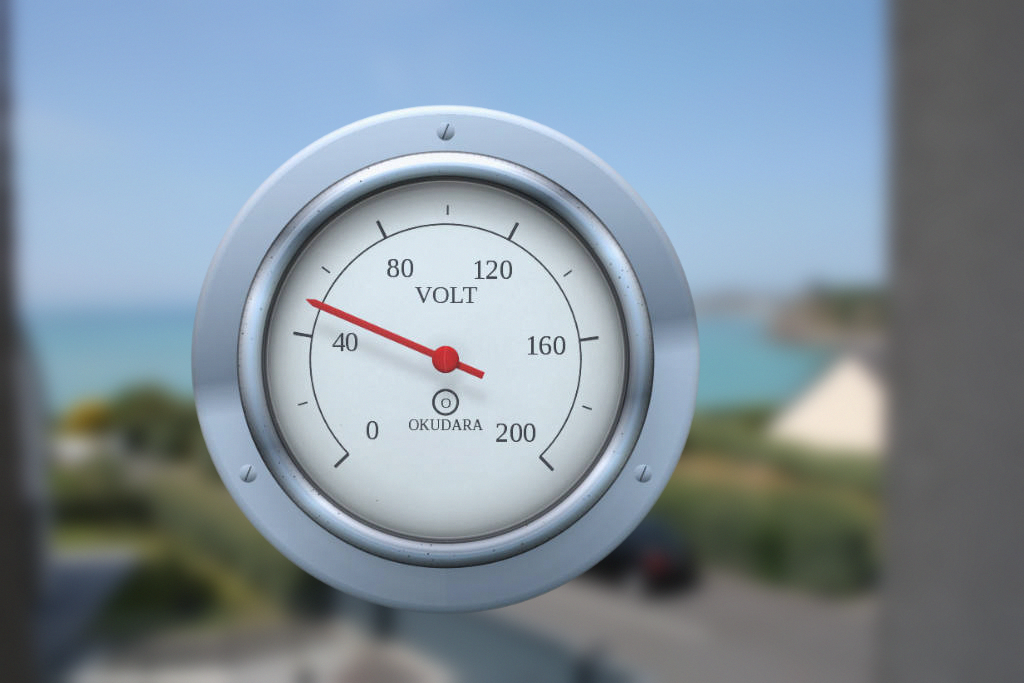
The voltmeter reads 50 V
